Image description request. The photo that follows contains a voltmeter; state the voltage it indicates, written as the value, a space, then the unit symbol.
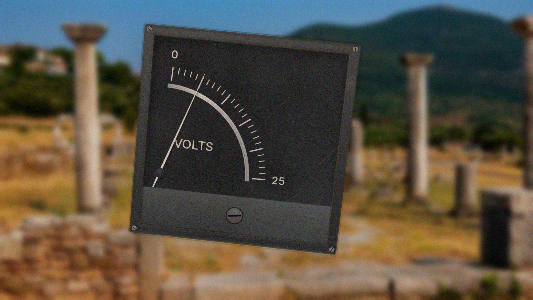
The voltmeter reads 5 V
